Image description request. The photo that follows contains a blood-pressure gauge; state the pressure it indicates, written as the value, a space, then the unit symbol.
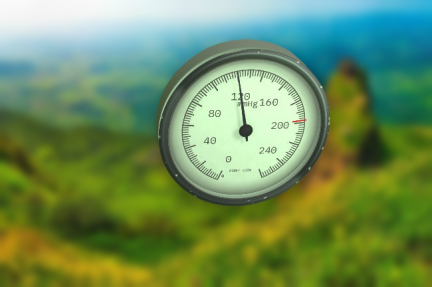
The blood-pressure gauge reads 120 mmHg
